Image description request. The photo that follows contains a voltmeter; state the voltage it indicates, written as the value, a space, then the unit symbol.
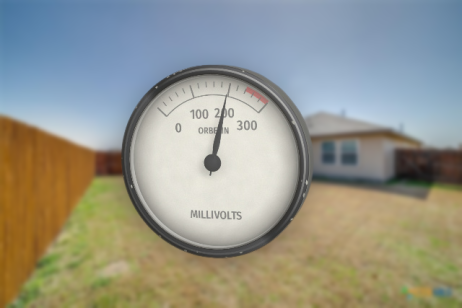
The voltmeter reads 200 mV
